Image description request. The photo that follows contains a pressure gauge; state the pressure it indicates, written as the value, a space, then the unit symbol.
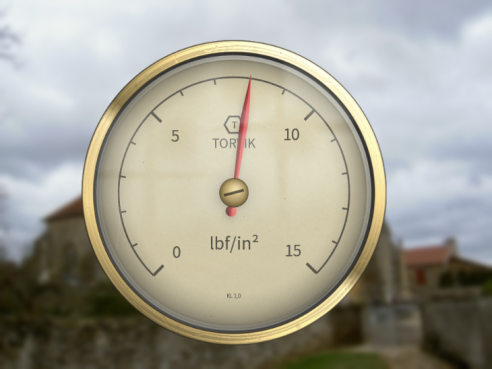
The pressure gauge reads 8 psi
